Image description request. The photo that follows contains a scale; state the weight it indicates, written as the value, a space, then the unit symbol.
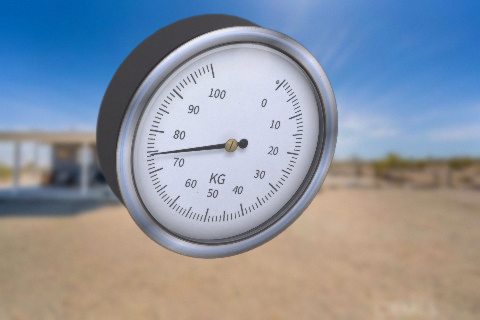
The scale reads 75 kg
